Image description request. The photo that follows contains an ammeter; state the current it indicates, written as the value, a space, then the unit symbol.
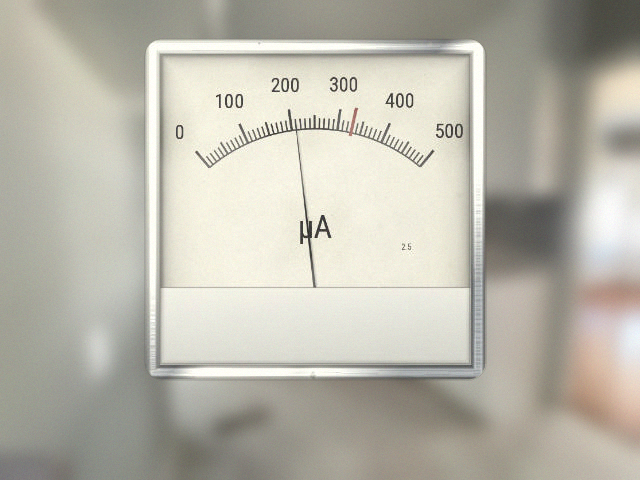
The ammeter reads 210 µA
